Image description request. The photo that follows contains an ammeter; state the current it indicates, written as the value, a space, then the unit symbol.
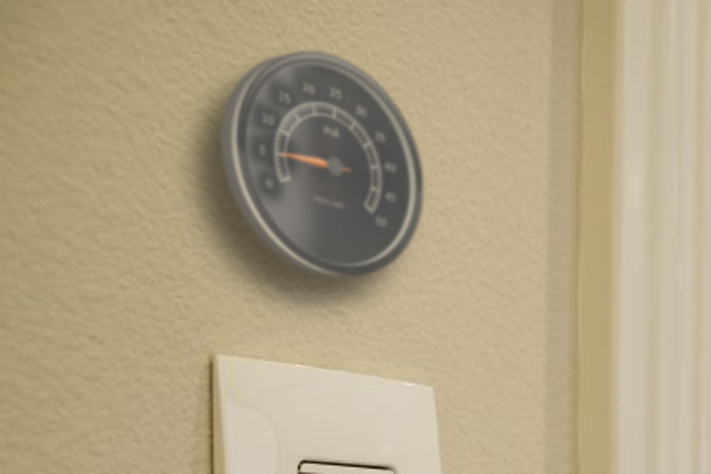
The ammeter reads 5 mA
